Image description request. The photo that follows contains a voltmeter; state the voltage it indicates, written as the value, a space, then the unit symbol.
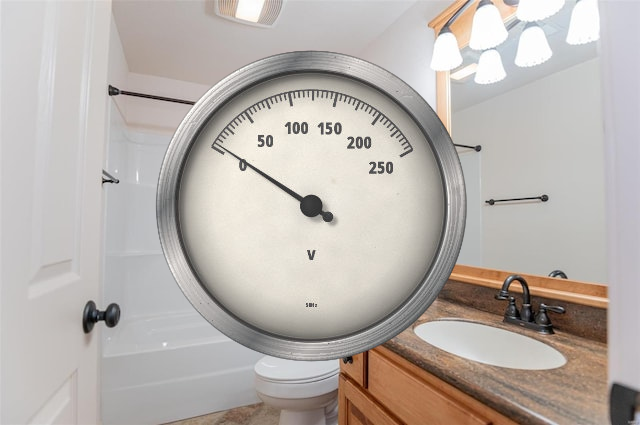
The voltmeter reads 5 V
